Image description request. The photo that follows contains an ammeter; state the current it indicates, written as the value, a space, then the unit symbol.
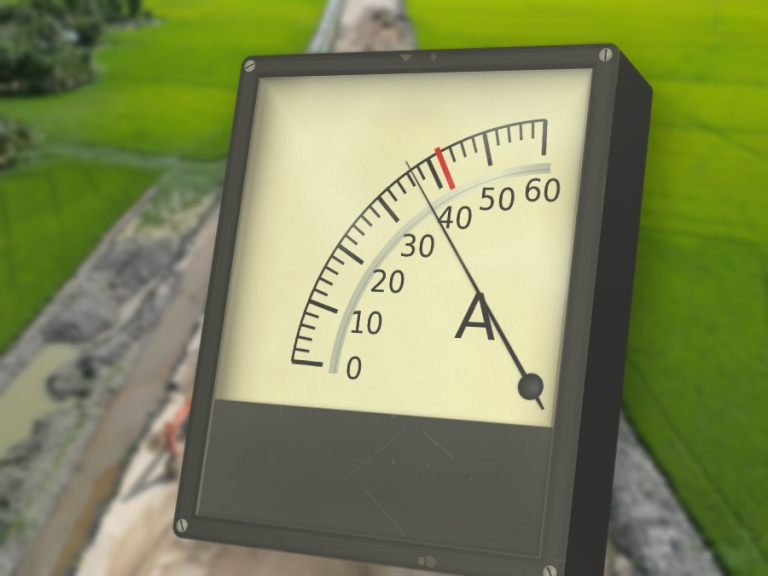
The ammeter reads 37 A
